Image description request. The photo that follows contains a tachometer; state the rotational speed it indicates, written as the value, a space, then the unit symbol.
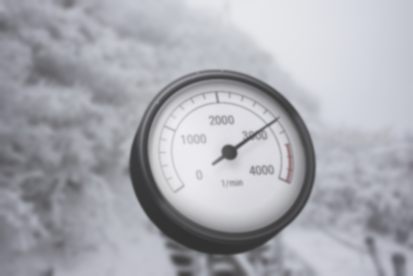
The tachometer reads 3000 rpm
